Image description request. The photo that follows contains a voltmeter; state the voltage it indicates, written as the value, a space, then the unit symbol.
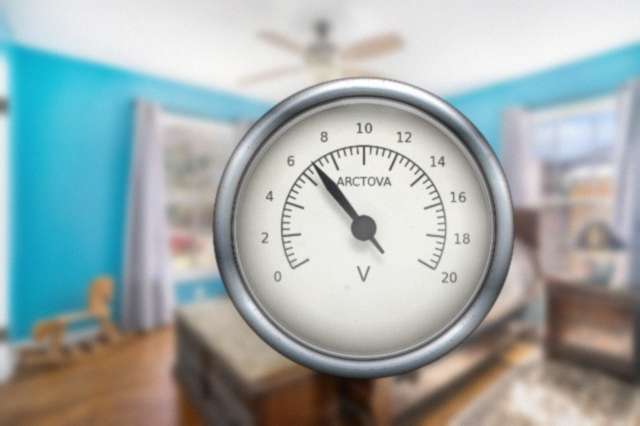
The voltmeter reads 6.8 V
